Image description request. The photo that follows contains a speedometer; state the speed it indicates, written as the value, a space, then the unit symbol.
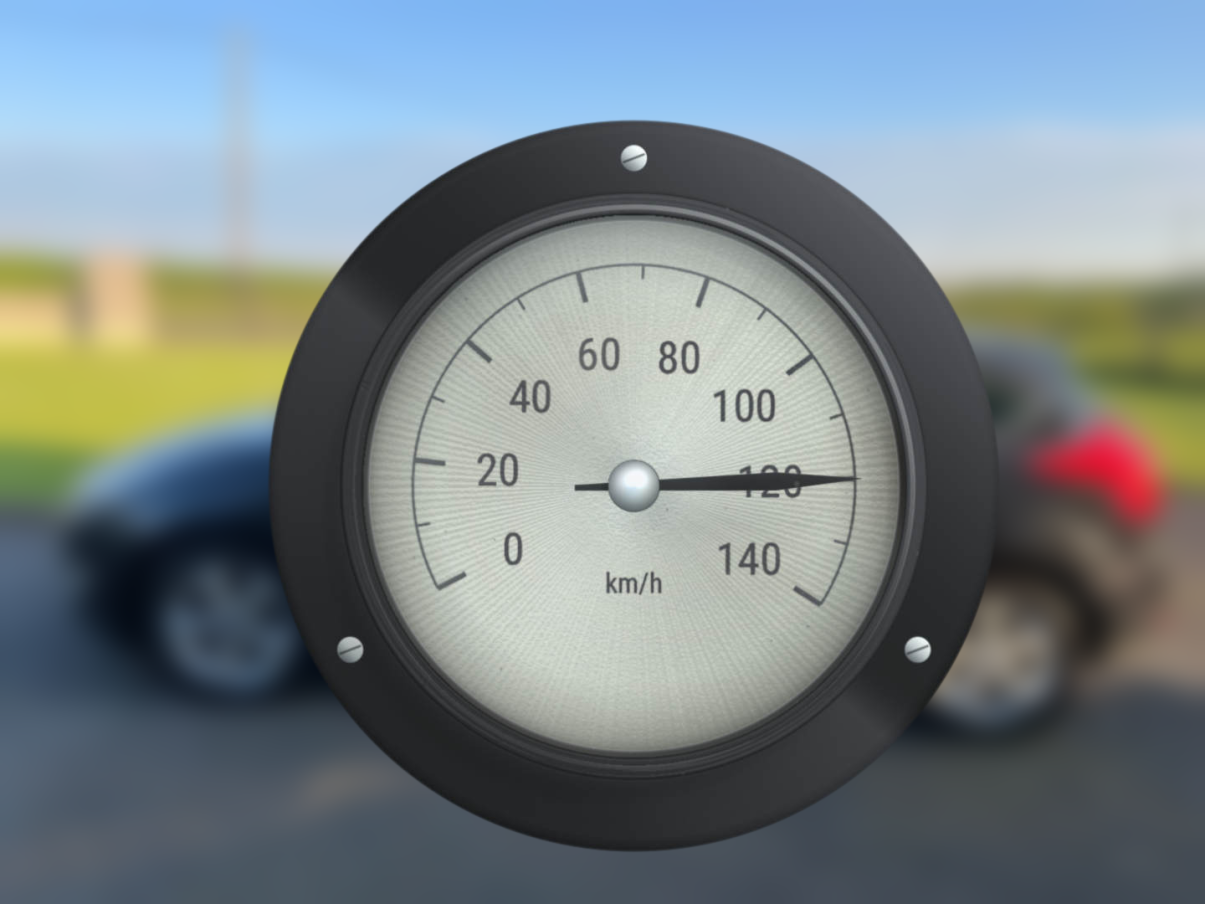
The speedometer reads 120 km/h
